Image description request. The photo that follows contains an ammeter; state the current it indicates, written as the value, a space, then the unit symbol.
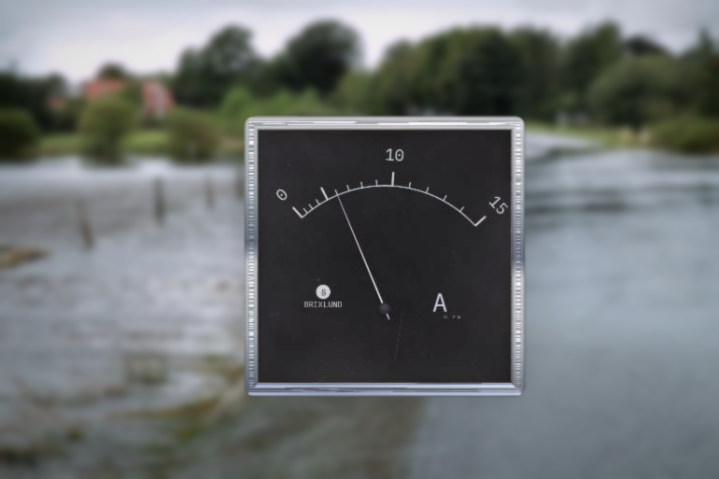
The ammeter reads 6 A
